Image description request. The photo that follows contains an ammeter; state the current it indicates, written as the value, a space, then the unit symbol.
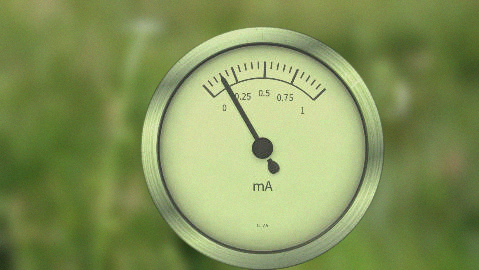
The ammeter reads 0.15 mA
